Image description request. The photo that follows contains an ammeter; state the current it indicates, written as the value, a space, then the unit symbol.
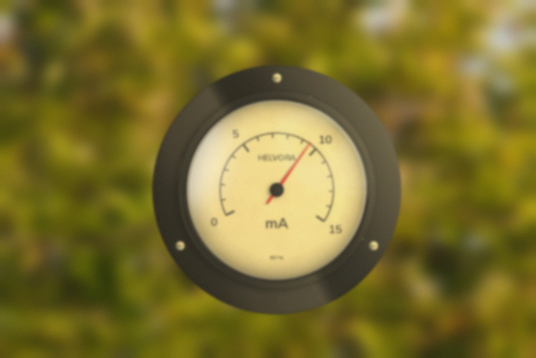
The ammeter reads 9.5 mA
